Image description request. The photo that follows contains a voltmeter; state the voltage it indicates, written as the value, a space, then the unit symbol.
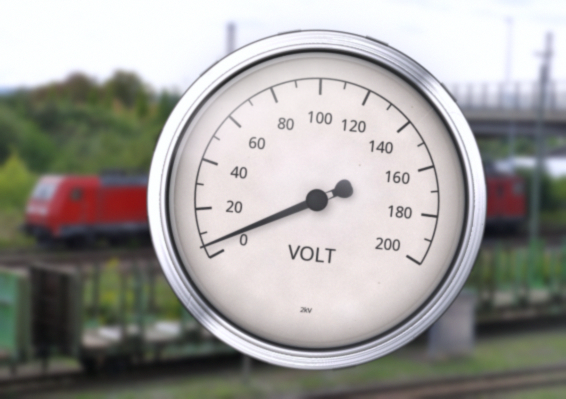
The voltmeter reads 5 V
